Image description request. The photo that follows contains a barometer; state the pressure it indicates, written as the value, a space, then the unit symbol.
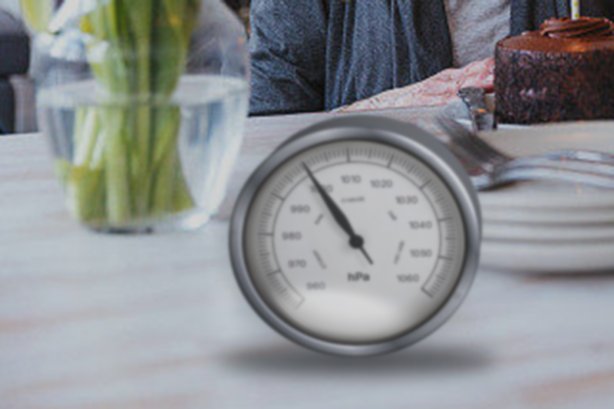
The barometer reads 1000 hPa
